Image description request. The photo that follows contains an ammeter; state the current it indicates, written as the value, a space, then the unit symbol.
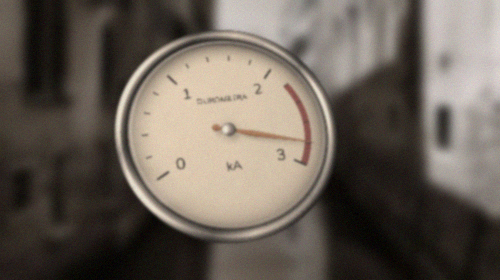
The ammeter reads 2.8 kA
